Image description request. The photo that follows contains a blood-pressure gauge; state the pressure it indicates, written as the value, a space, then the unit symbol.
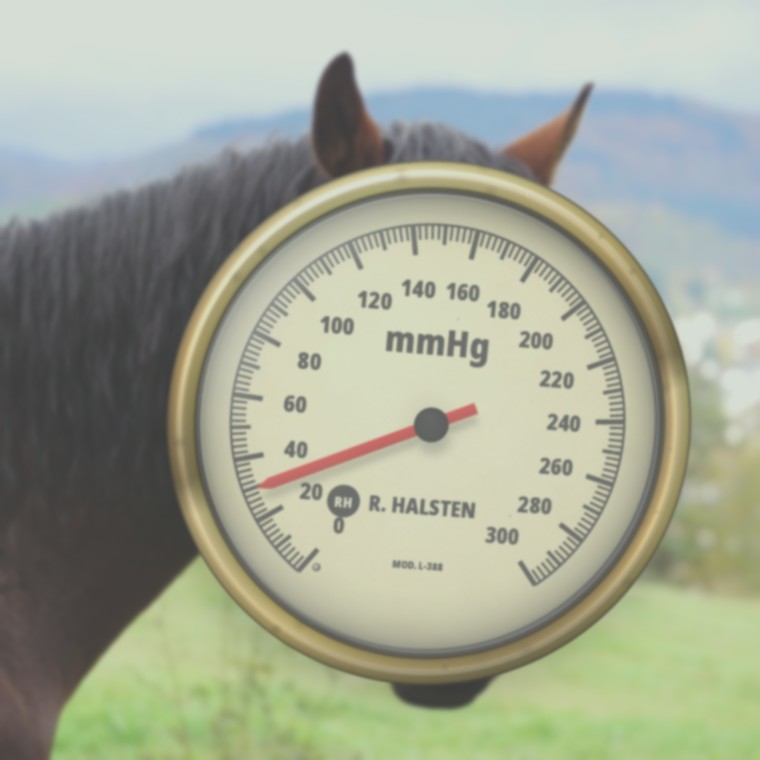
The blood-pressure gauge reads 30 mmHg
